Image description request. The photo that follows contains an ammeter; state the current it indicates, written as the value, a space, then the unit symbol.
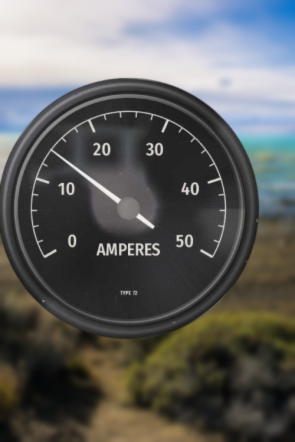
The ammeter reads 14 A
